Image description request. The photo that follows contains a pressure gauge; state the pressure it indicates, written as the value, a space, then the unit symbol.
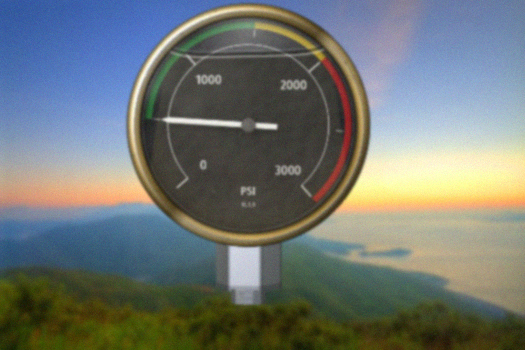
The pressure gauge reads 500 psi
